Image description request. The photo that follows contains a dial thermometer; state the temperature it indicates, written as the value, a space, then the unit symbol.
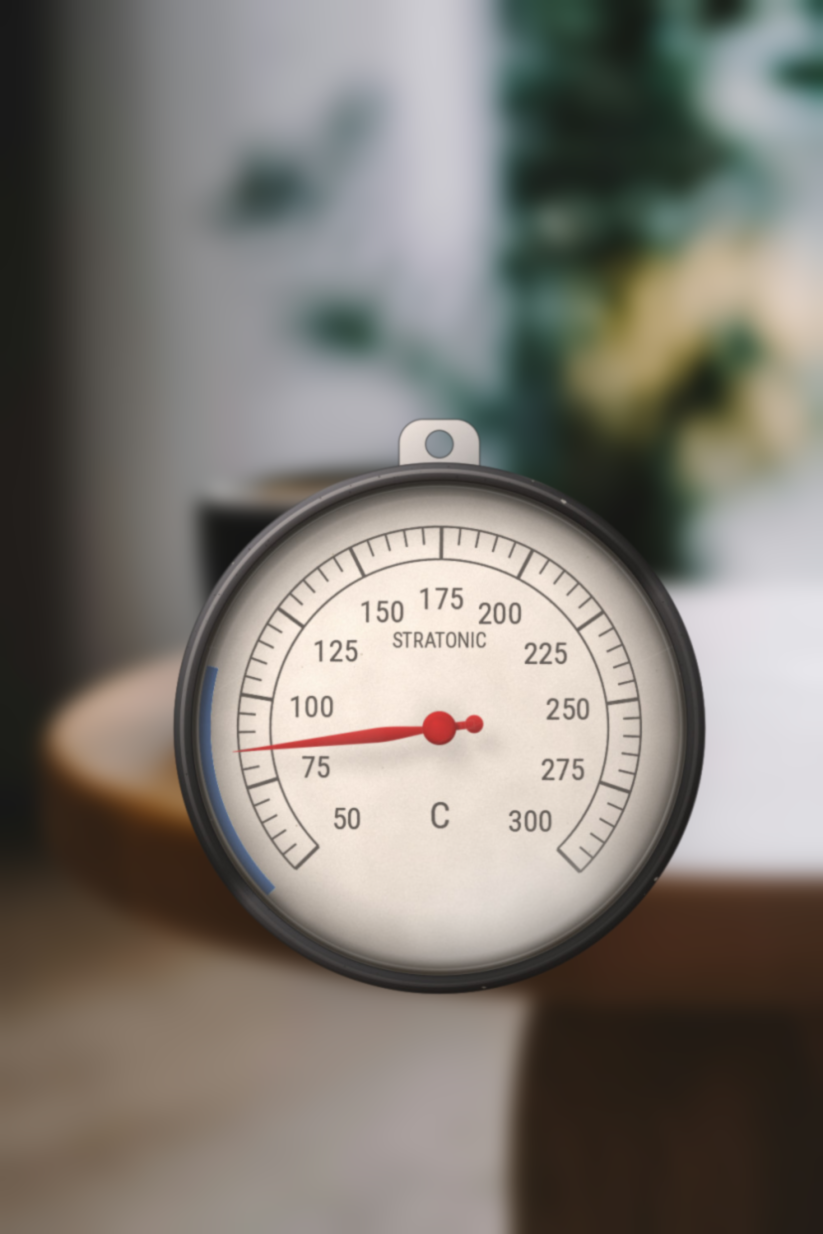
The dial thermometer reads 85 °C
